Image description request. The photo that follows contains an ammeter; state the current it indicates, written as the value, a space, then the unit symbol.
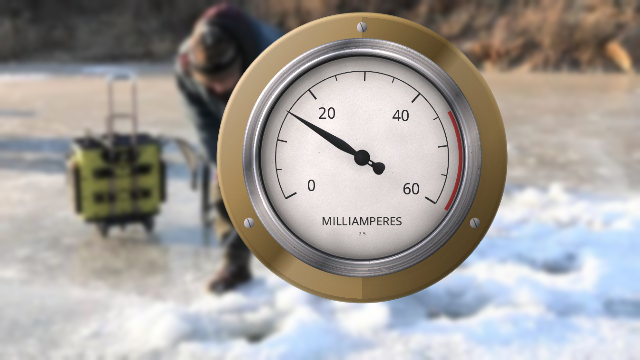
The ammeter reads 15 mA
